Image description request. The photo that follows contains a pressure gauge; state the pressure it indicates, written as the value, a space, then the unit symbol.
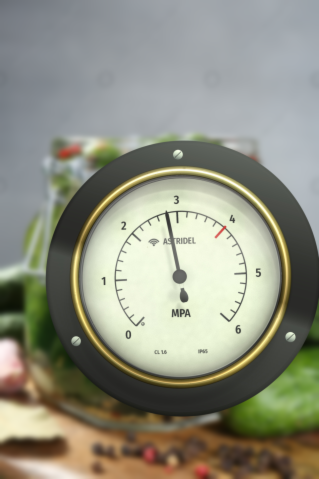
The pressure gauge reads 2.8 MPa
